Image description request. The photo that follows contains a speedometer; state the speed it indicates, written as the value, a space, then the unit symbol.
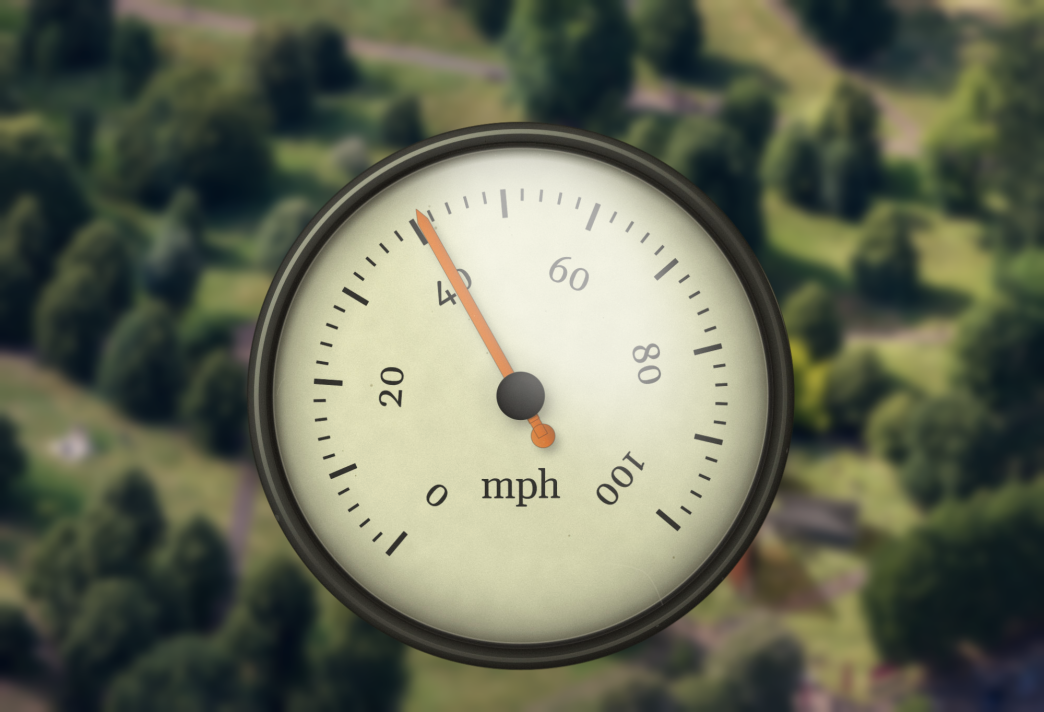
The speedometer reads 41 mph
